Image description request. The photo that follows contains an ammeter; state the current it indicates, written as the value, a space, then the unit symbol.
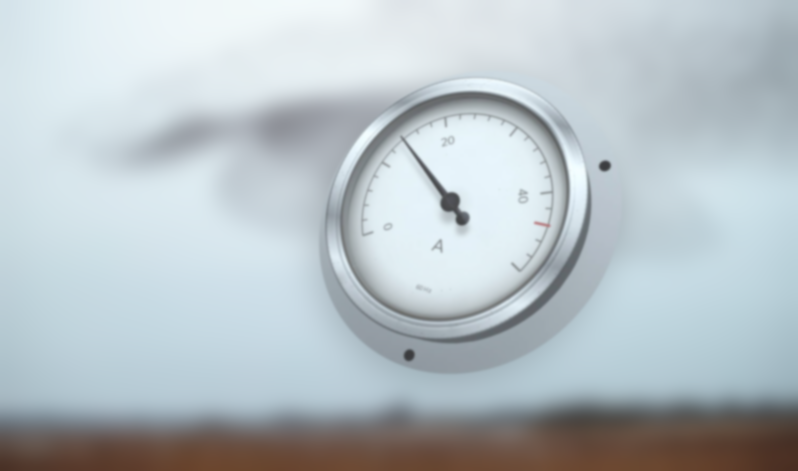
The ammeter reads 14 A
